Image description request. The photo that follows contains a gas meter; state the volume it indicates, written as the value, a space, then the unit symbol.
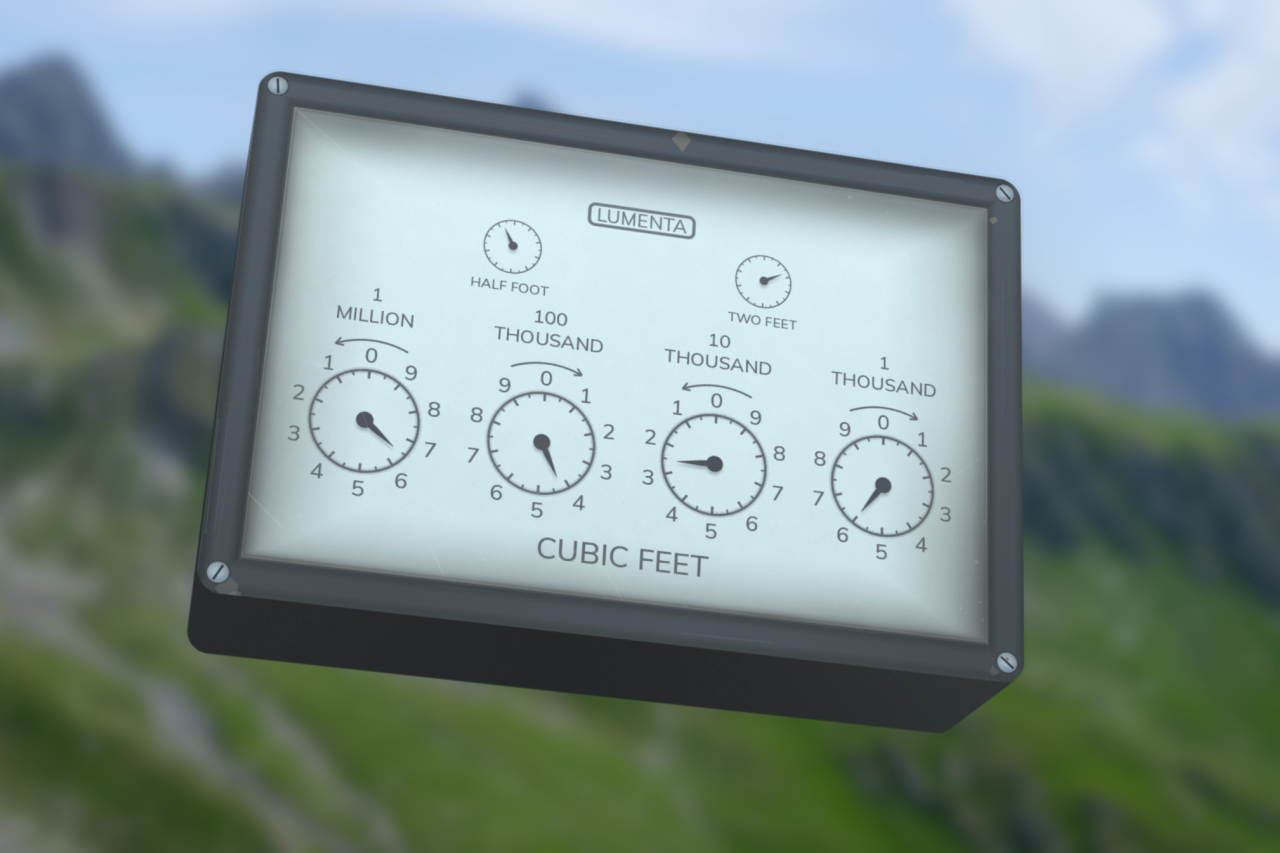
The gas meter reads 642600 ft³
